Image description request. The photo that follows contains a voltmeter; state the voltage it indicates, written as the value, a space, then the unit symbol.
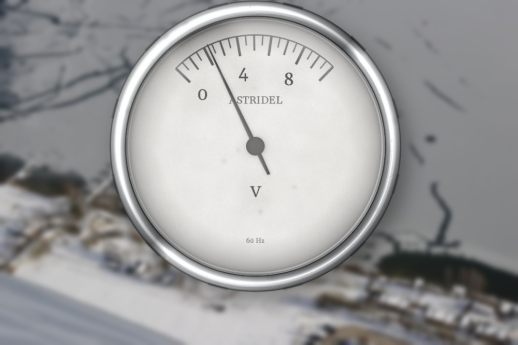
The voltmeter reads 2.25 V
